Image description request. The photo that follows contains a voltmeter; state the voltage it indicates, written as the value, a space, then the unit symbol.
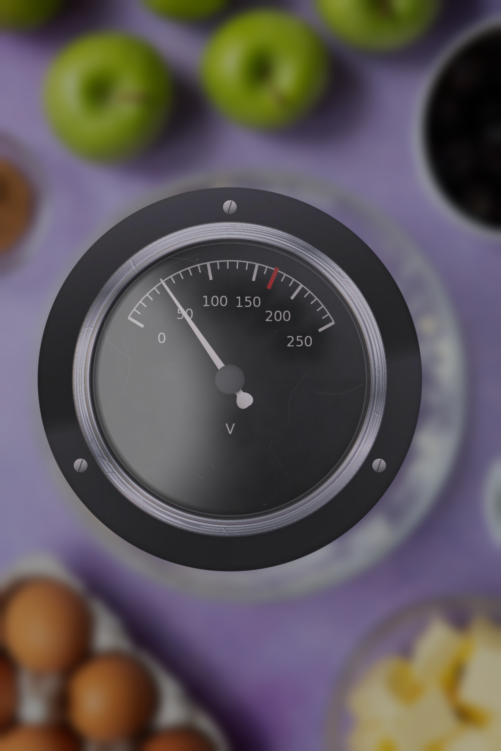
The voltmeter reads 50 V
